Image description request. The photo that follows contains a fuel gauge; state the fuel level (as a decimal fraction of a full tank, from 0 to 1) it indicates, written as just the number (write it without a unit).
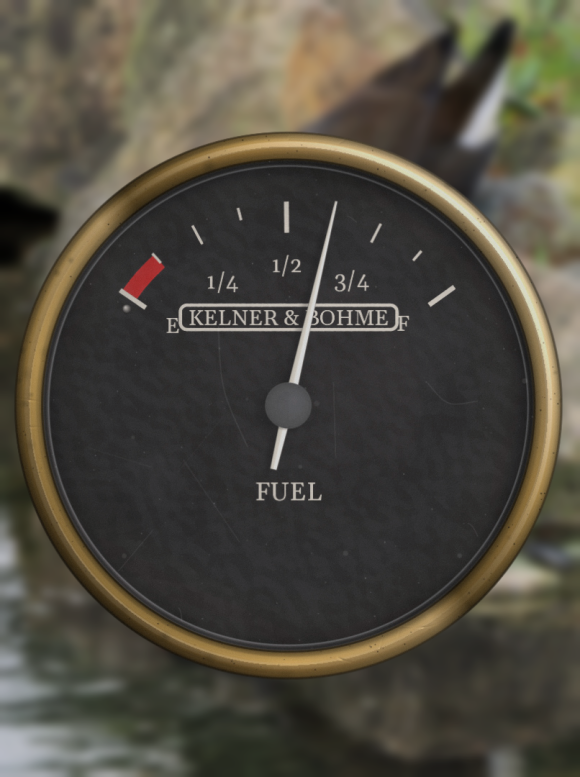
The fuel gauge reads 0.625
